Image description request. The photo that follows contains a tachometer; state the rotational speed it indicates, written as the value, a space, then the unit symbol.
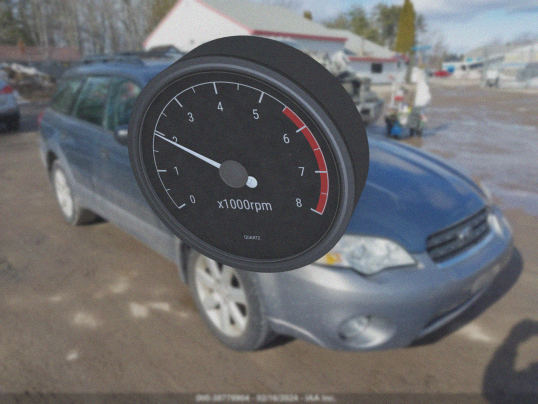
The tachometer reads 2000 rpm
